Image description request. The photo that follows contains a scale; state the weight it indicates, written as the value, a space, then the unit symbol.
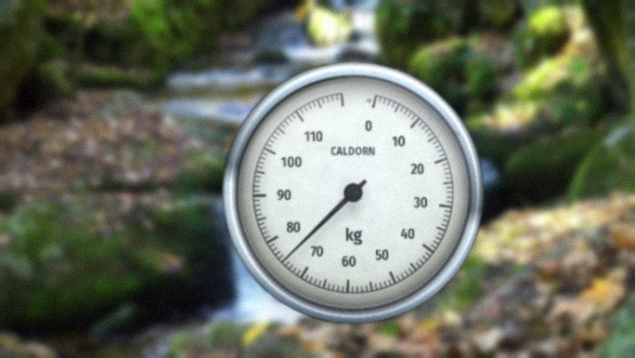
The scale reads 75 kg
